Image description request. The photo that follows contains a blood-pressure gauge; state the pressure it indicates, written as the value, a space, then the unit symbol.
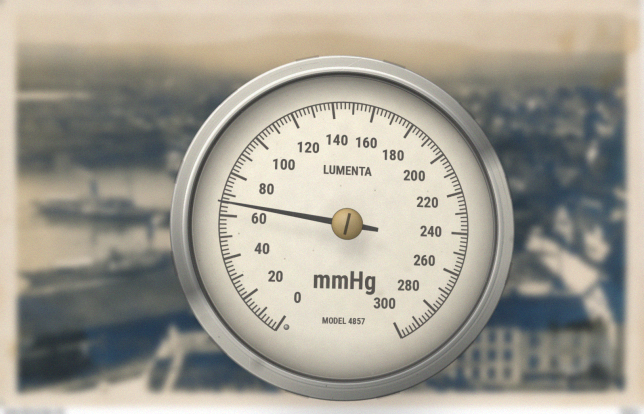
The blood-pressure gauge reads 66 mmHg
